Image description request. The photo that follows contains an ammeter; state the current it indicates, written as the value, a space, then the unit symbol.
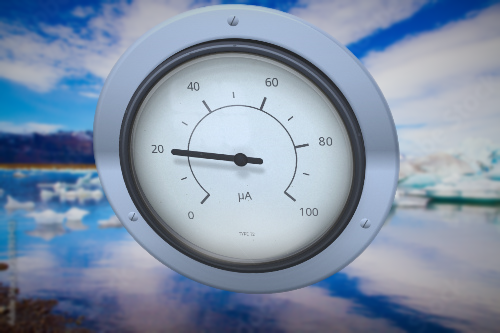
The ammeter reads 20 µA
